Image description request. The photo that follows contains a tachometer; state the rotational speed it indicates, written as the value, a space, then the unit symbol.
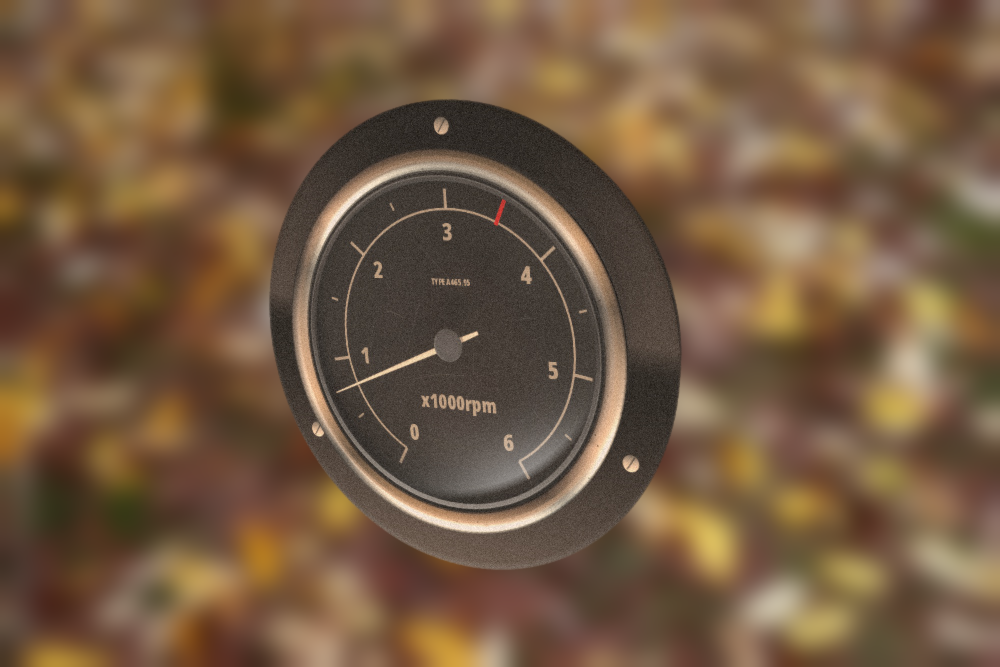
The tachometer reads 750 rpm
